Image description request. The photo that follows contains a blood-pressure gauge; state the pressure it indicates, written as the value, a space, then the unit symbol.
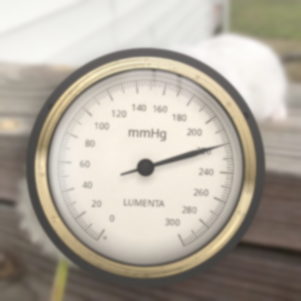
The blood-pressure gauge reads 220 mmHg
